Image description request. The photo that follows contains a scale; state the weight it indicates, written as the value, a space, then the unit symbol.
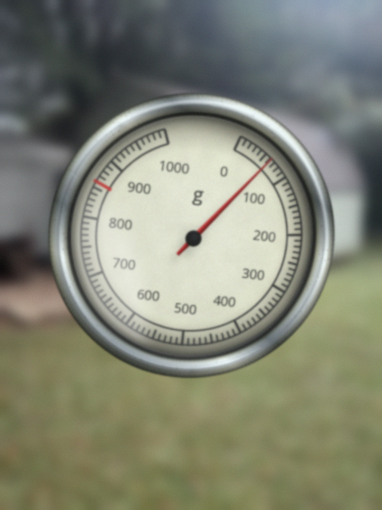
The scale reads 60 g
